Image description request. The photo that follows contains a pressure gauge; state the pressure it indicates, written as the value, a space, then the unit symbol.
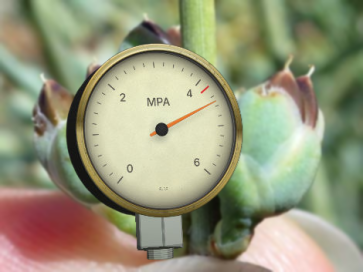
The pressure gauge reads 4.5 MPa
